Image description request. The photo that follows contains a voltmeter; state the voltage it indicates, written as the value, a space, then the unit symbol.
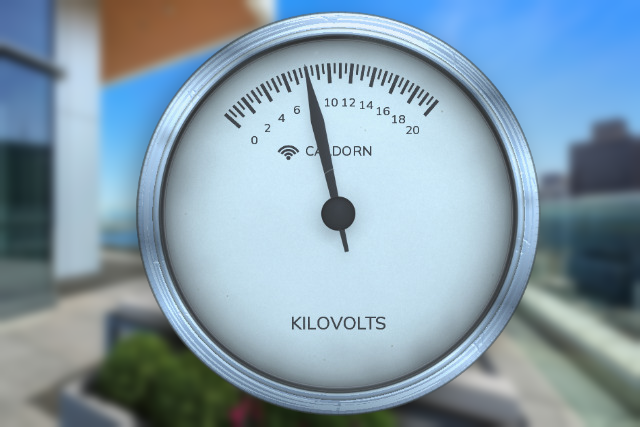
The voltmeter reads 8 kV
